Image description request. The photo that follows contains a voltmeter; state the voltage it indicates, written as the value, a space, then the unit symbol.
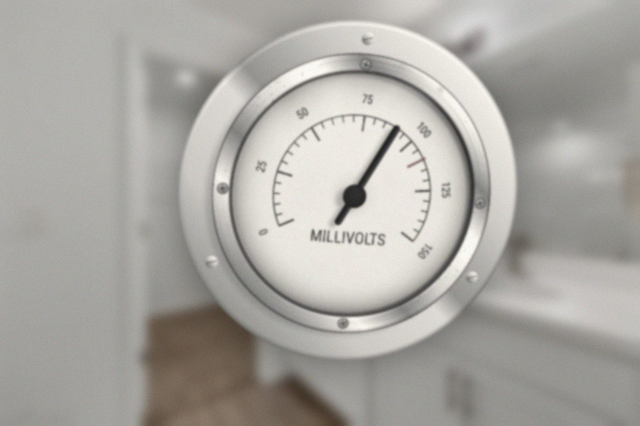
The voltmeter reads 90 mV
